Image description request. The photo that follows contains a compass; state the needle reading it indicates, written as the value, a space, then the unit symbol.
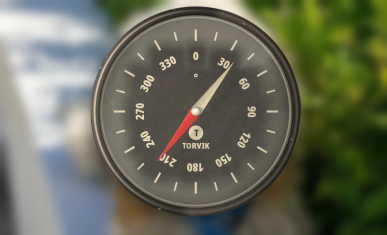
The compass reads 217.5 °
